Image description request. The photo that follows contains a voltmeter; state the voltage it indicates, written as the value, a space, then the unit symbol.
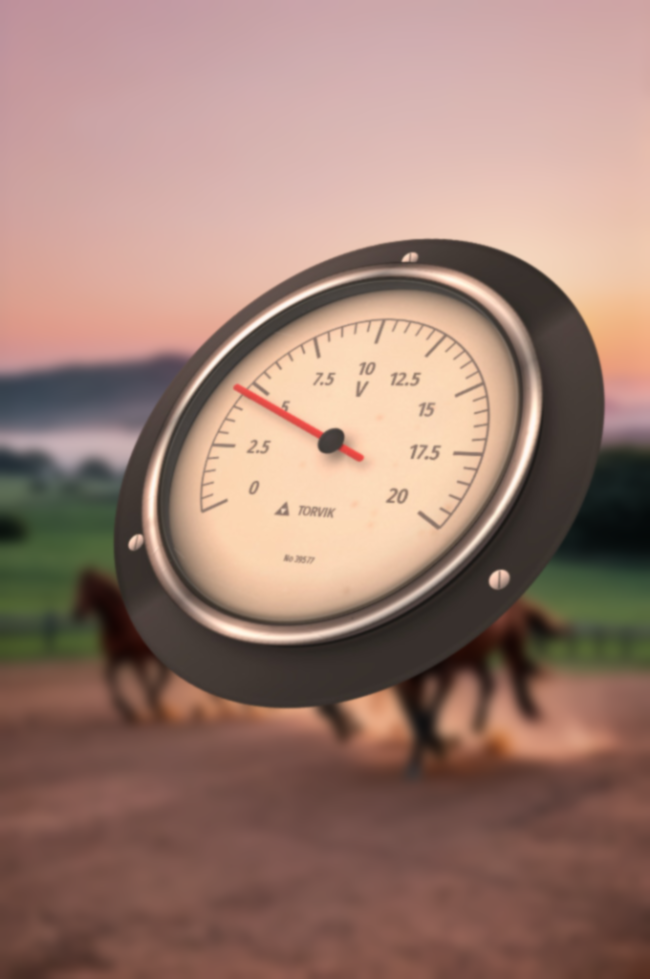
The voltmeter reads 4.5 V
